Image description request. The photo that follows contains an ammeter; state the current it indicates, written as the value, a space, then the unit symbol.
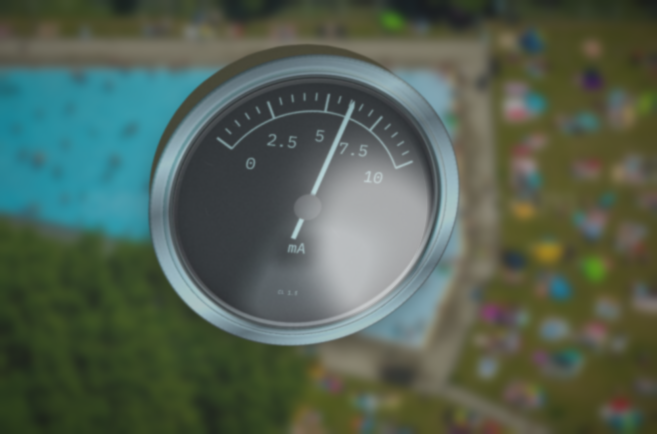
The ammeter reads 6 mA
